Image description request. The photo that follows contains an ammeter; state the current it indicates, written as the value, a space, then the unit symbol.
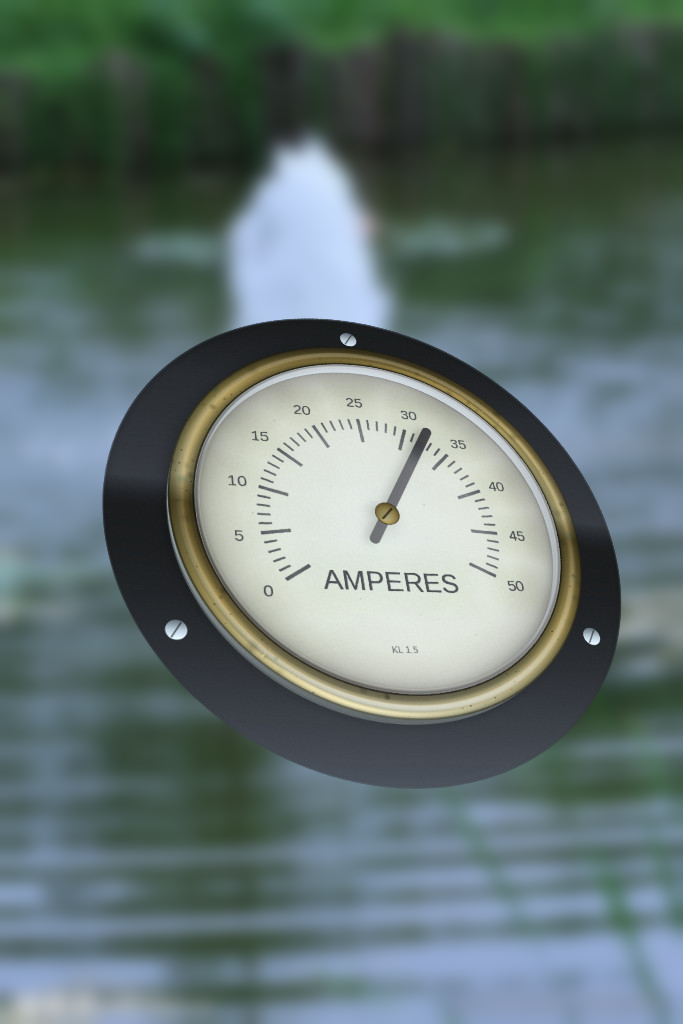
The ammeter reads 32 A
